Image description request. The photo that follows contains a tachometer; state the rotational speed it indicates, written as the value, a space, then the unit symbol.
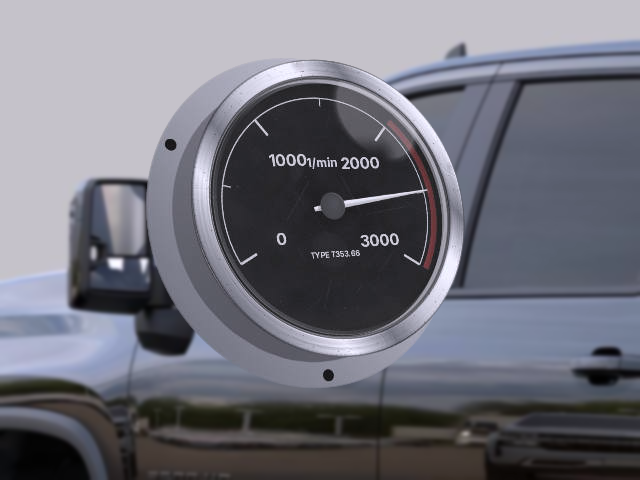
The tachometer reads 2500 rpm
